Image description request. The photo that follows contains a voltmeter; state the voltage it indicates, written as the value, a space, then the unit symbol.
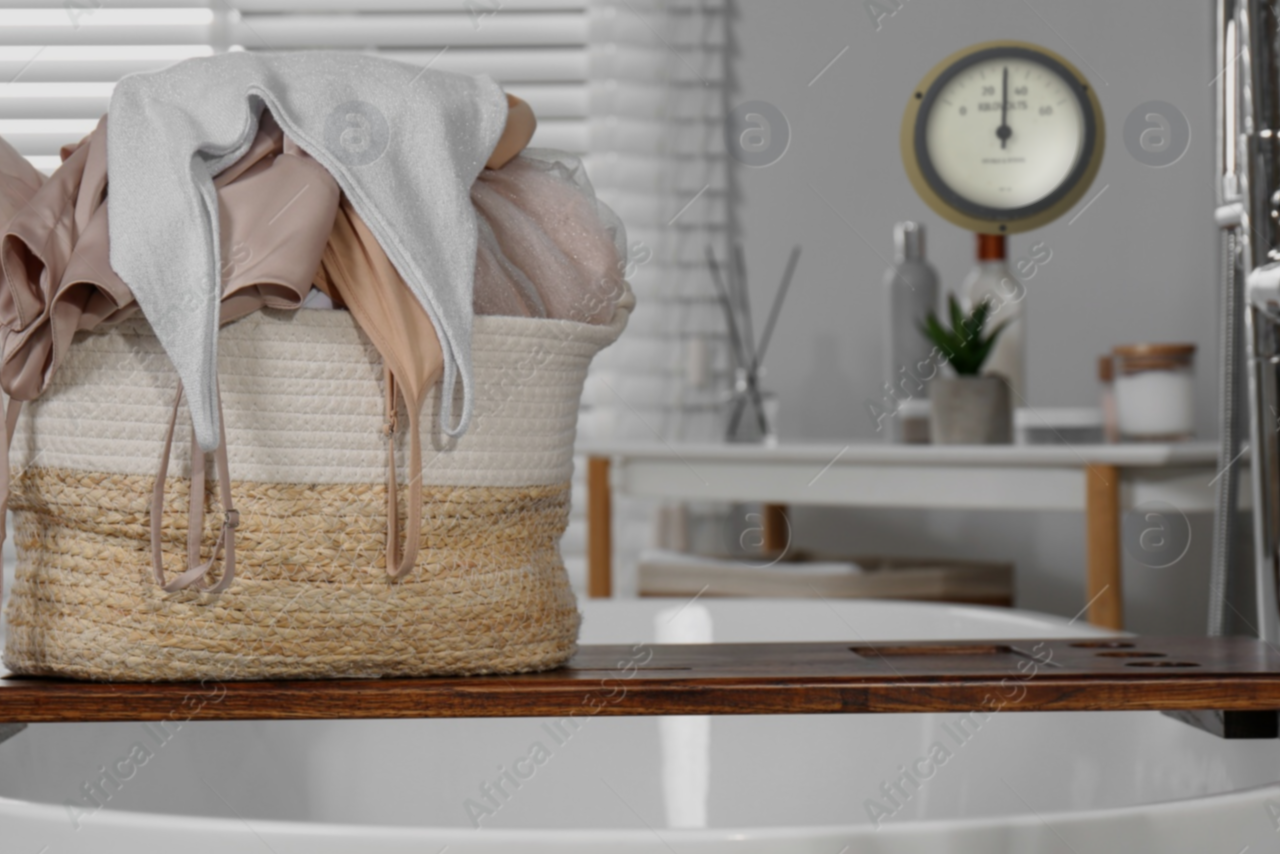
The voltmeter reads 30 kV
